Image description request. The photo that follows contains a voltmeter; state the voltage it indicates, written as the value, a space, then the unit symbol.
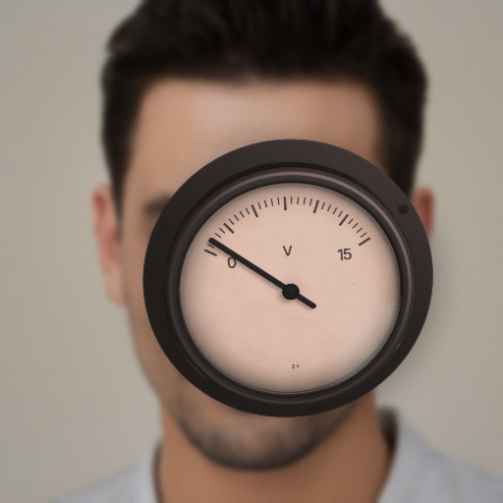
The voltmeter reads 1 V
